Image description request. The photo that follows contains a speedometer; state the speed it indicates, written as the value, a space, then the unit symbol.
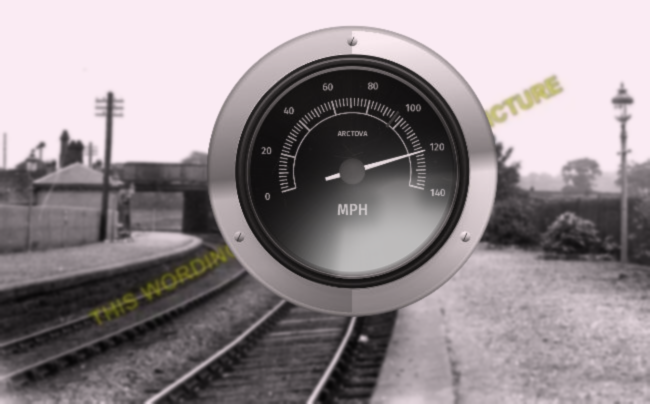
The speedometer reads 120 mph
